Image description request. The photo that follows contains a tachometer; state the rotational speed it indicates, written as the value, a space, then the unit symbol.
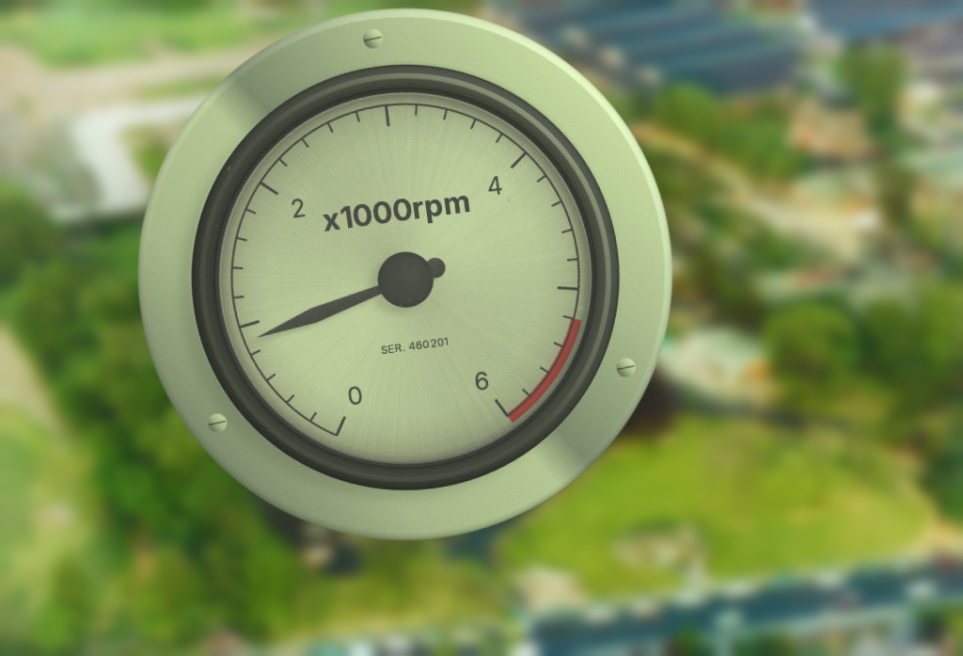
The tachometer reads 900 rpm
